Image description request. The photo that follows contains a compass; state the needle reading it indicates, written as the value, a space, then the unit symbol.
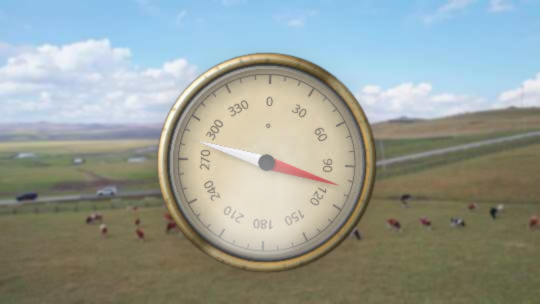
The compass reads 105 °
